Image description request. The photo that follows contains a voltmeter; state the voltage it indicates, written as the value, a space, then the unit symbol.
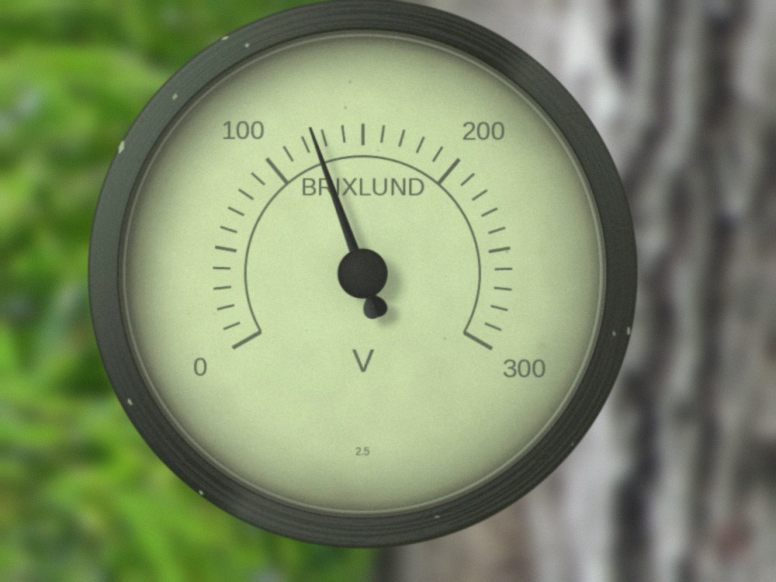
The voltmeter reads 125 V
